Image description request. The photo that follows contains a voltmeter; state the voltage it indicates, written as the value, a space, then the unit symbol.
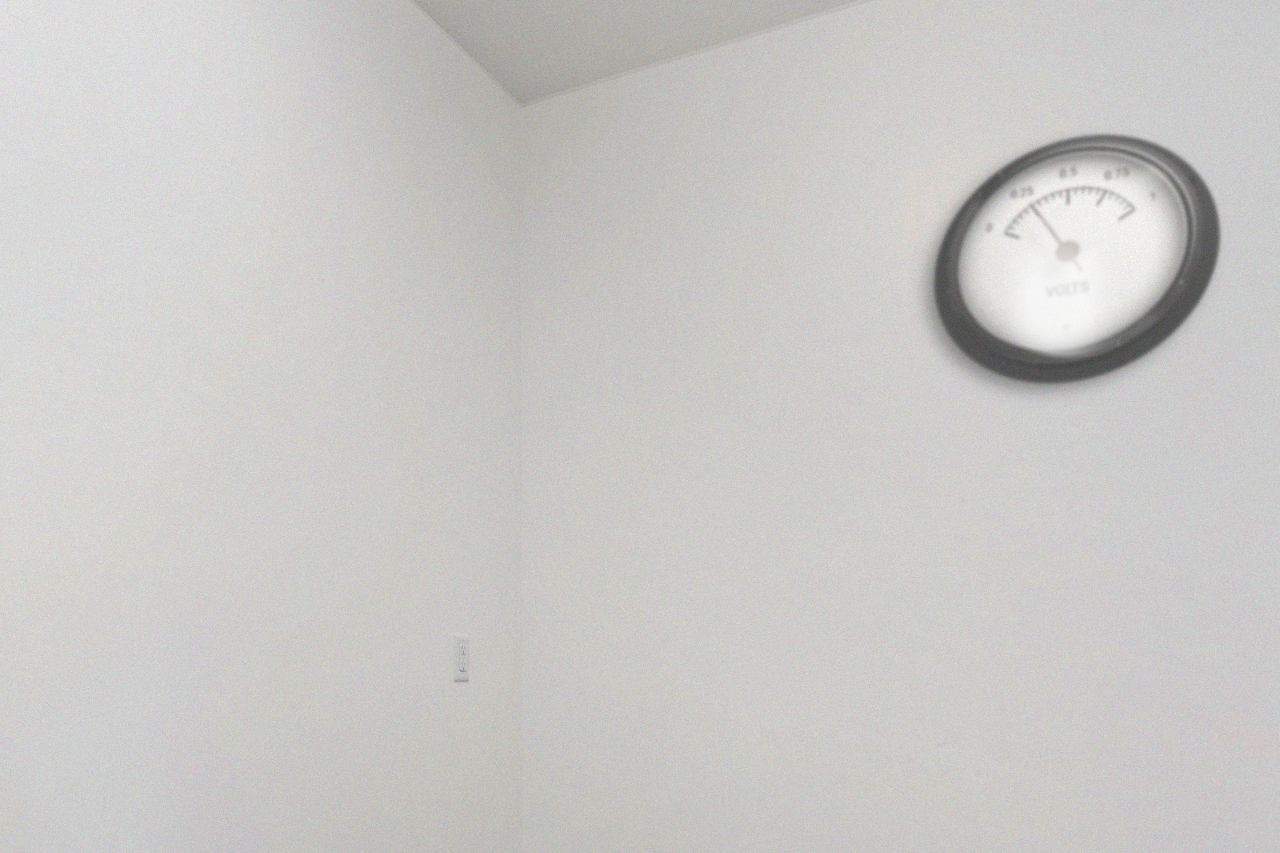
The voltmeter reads 0.25 V
